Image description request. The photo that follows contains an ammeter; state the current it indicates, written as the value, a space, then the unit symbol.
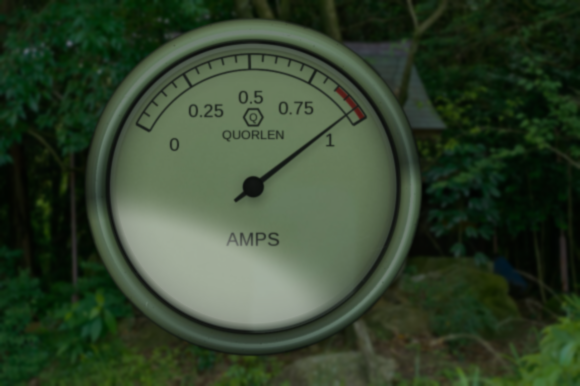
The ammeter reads 0.95 A
